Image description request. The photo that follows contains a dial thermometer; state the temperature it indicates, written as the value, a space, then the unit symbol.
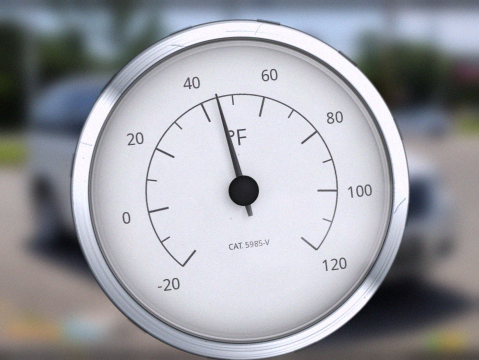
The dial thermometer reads 45 °F
